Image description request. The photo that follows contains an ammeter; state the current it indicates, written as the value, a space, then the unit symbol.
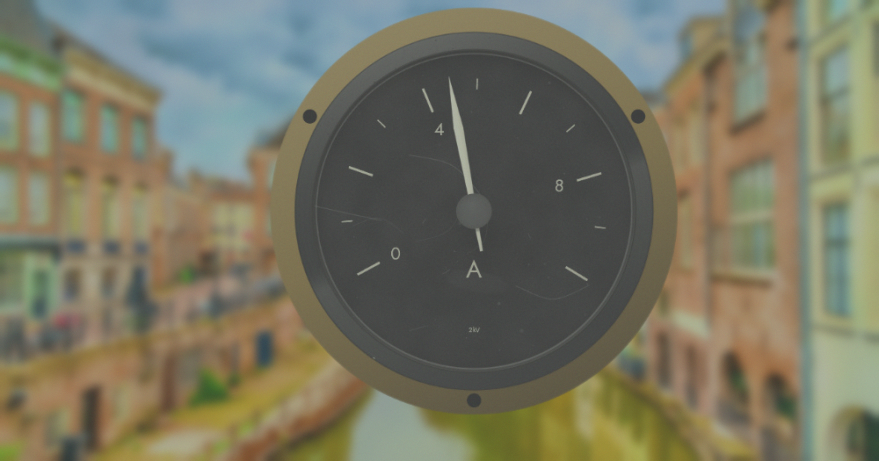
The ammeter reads 4.5 A
